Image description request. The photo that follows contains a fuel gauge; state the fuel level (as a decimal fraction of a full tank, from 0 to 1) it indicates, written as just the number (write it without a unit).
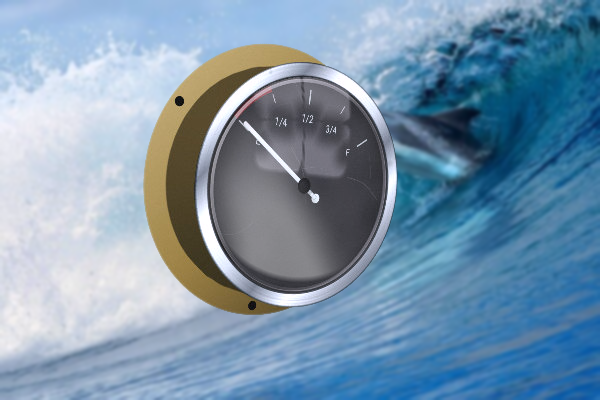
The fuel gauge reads 0
